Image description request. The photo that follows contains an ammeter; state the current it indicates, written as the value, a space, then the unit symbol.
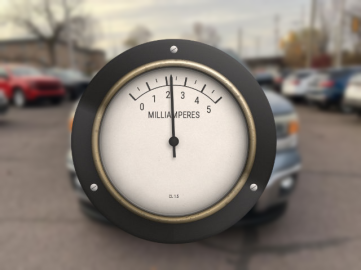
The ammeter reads 2.25 mA
